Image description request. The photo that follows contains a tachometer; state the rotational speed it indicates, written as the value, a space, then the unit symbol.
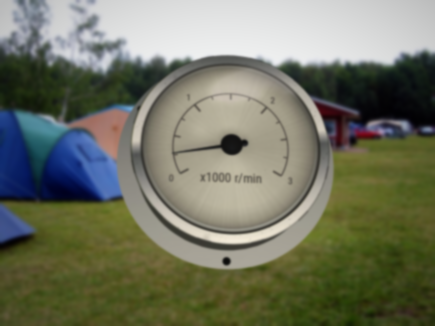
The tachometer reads 250 rpm
